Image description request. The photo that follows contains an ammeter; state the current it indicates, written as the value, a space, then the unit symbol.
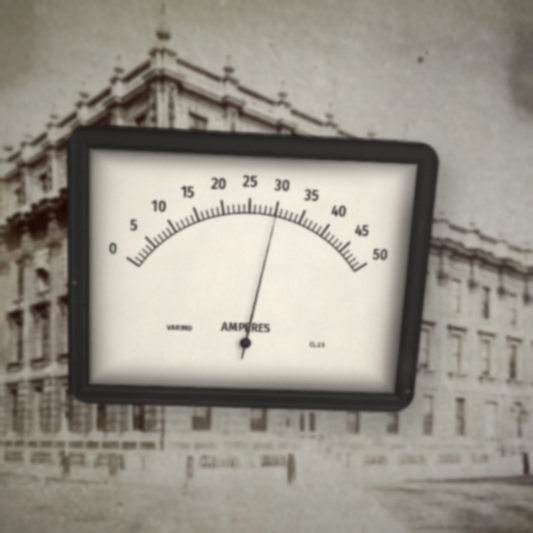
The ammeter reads 30 A
